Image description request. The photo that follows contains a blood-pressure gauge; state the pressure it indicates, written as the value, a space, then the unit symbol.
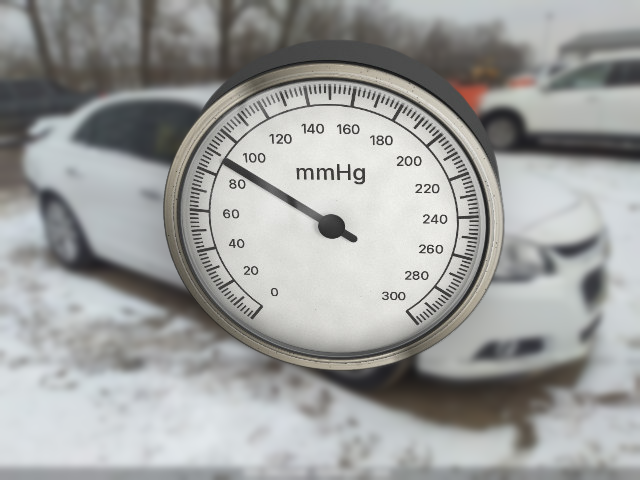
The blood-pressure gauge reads 90 mmHg
